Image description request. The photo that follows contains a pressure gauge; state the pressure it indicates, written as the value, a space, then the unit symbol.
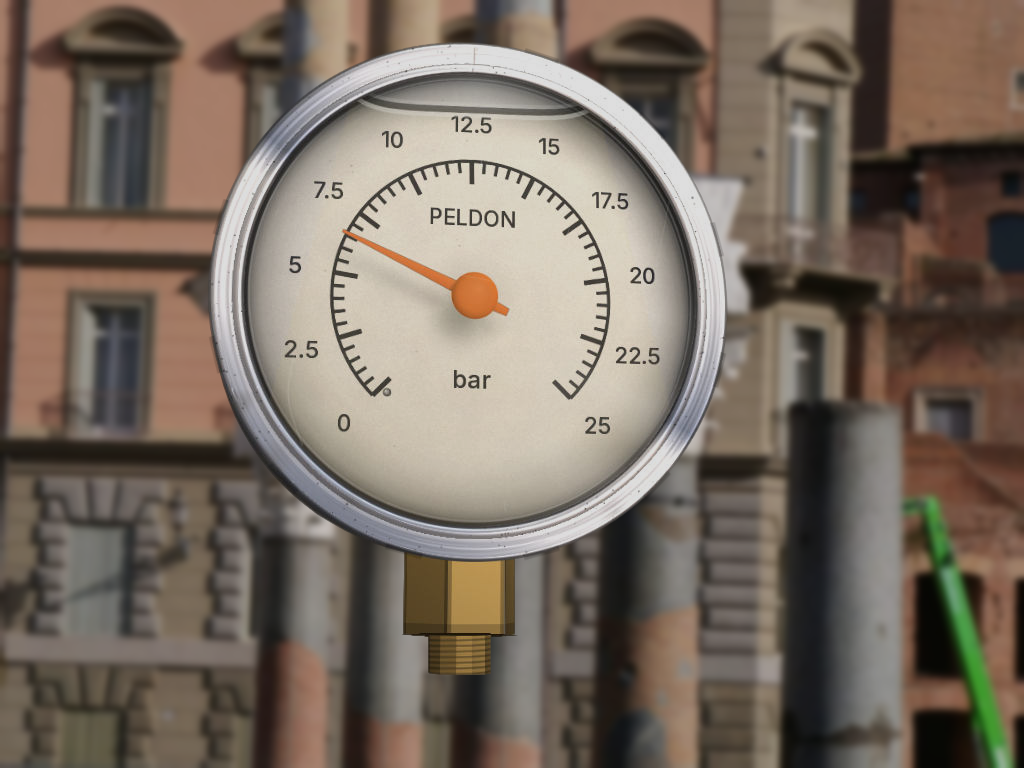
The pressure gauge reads 6.5 bar
